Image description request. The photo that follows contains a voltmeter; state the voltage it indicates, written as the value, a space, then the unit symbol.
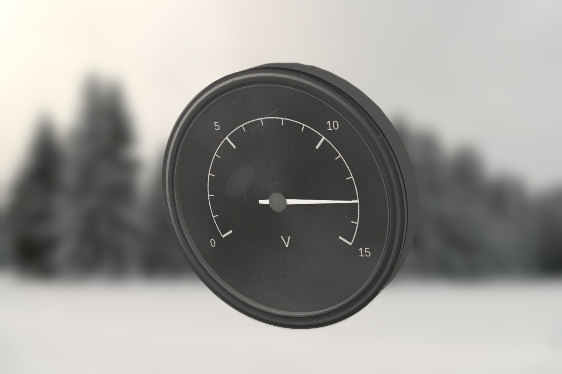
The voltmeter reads 13 V
